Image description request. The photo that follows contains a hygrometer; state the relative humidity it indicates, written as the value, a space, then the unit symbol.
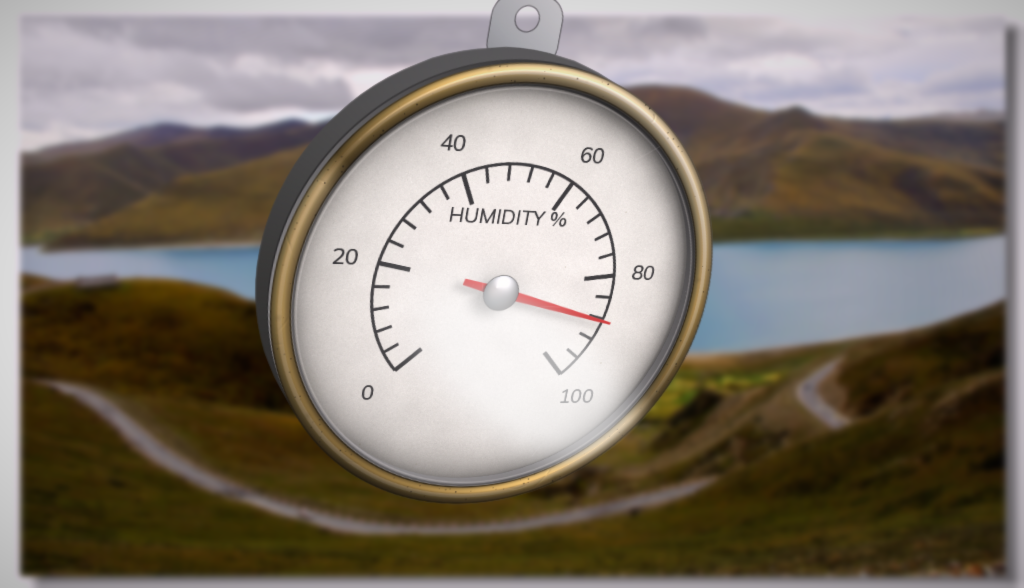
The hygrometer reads 88 %
